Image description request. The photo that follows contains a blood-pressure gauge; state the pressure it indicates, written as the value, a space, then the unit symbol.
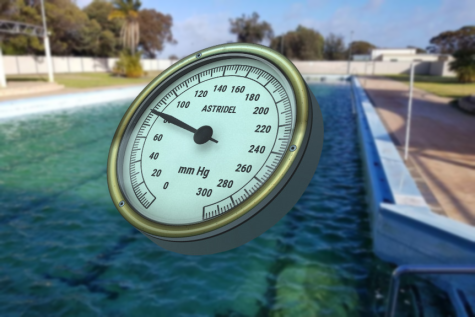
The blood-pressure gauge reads 80 mmHg
